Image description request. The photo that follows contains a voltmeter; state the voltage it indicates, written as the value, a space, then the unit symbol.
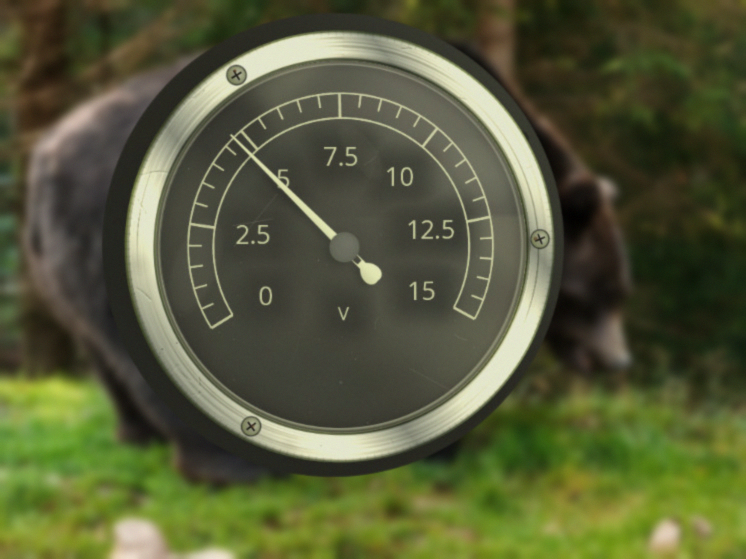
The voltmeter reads 4.75 V
